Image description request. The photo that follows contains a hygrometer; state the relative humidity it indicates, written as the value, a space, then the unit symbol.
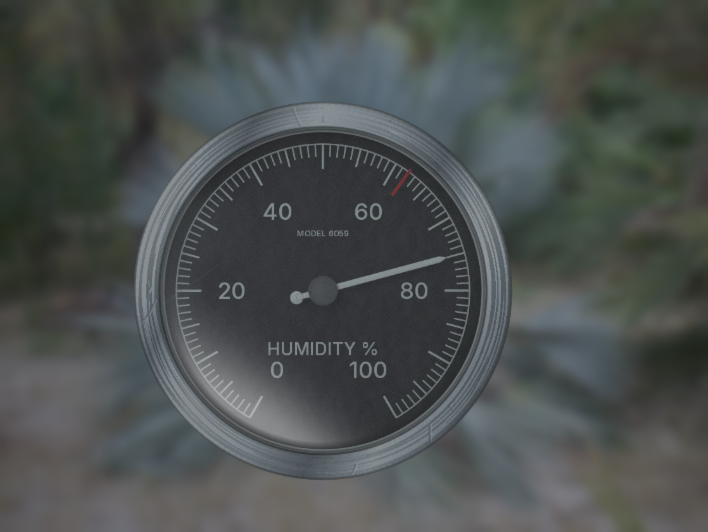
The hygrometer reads 75 %
